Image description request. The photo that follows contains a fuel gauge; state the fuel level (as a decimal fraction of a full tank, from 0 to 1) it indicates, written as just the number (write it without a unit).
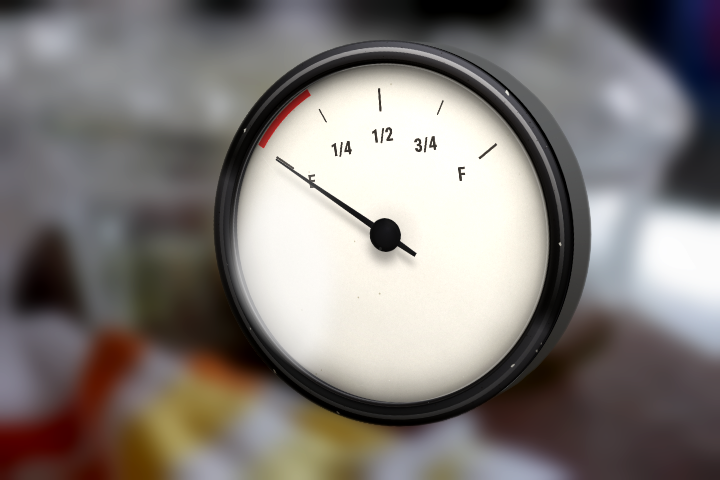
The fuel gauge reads 0
